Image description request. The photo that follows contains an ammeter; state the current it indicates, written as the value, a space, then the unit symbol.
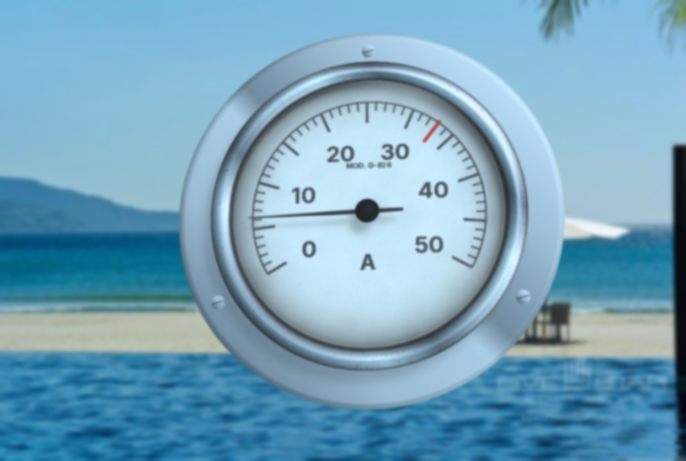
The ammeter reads 6 A
